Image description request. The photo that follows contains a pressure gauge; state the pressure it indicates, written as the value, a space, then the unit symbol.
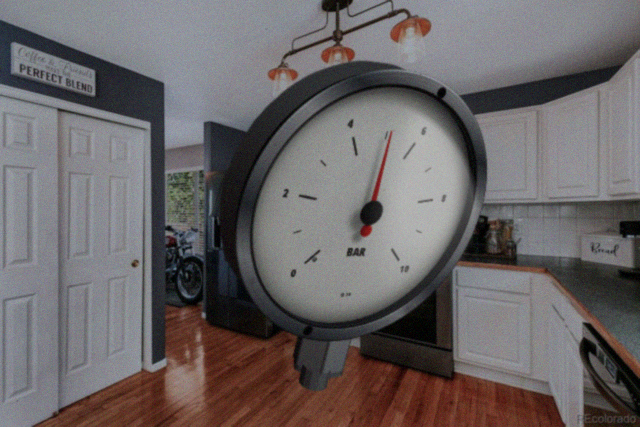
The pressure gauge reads 5 bar
